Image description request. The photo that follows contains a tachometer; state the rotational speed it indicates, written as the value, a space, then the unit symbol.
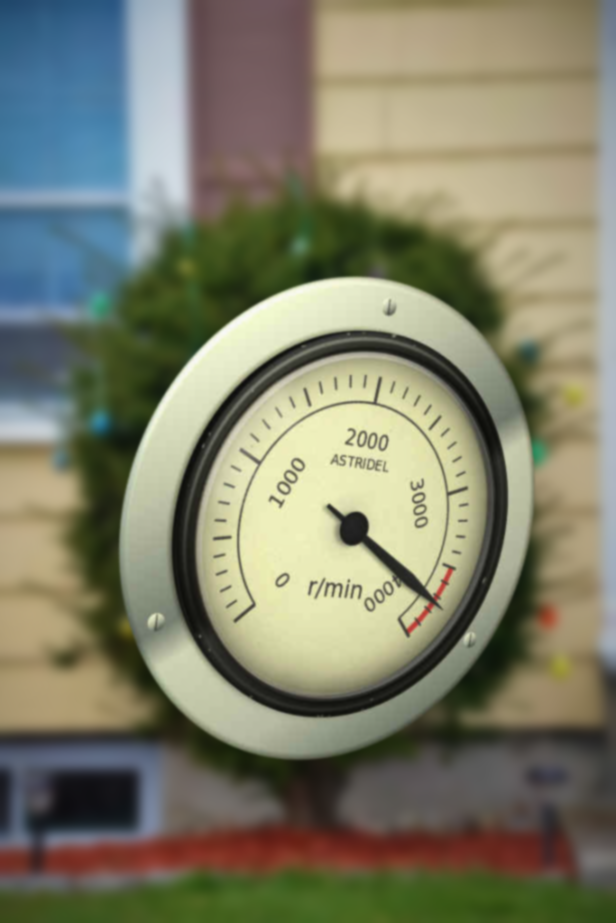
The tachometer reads 3750 rpm
